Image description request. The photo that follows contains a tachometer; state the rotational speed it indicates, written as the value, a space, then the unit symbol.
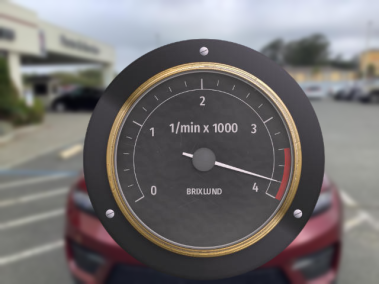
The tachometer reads 3800 rpm
